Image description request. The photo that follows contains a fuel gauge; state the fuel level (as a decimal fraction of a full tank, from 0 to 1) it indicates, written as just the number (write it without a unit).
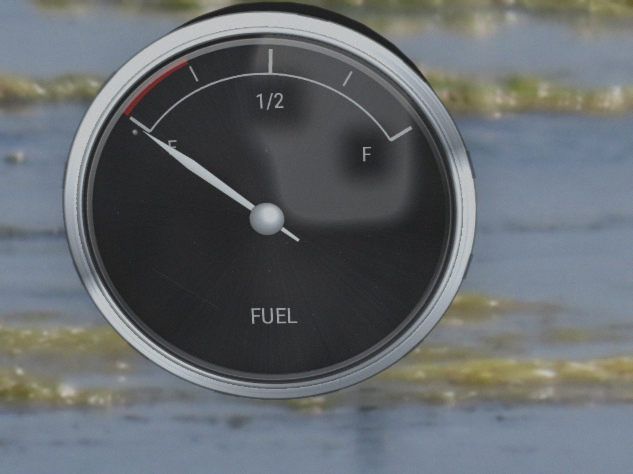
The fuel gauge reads 0
